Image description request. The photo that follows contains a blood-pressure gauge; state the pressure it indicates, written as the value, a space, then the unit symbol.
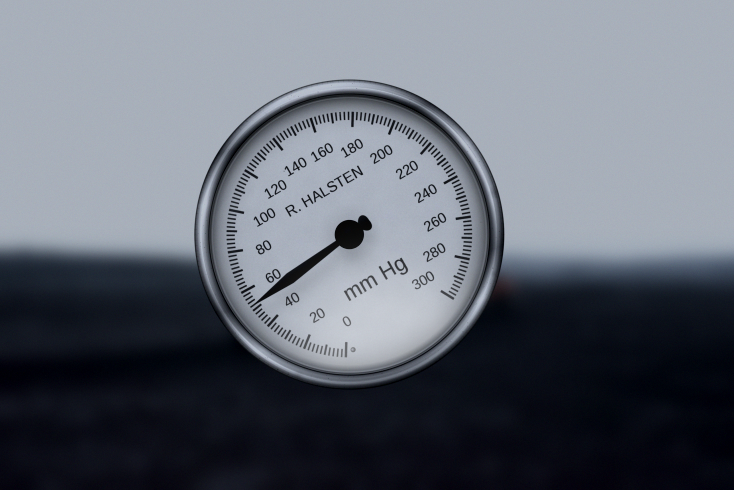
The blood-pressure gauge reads 52 mmHg
